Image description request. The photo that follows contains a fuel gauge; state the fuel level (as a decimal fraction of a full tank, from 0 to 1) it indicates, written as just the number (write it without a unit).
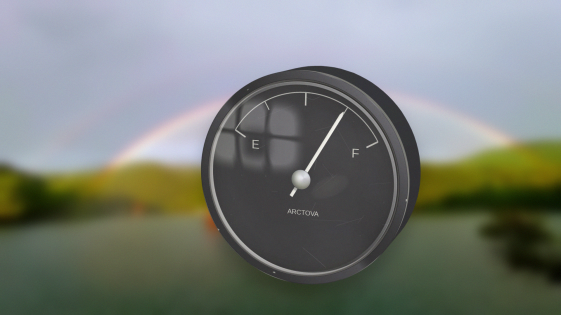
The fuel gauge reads 0.75
